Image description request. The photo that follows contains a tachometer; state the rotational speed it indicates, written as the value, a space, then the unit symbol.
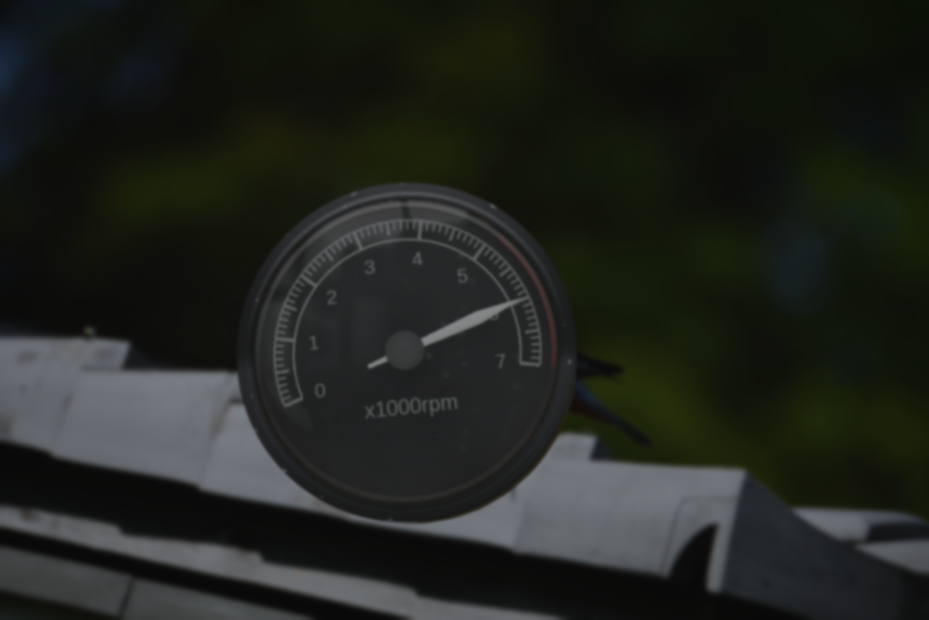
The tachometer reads 6000 rpm
